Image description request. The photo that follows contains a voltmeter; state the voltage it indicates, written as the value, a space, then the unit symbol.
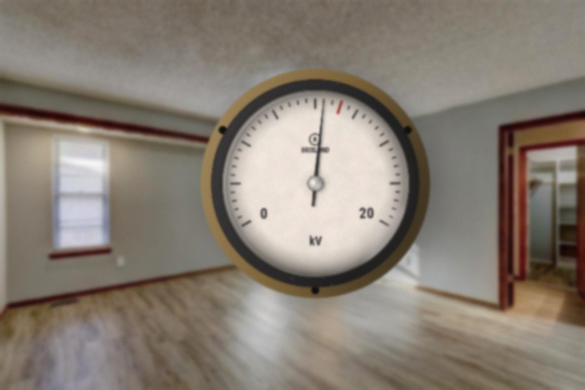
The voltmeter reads 10.5 kV
